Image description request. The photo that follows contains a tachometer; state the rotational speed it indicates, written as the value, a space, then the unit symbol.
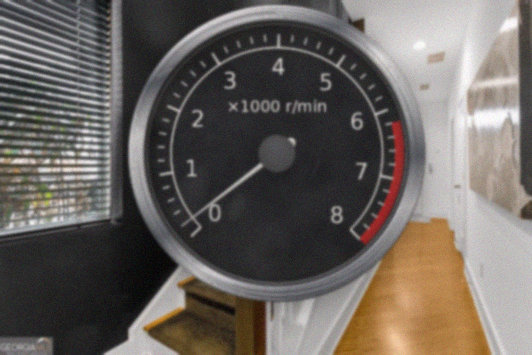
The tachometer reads 200 rpm
